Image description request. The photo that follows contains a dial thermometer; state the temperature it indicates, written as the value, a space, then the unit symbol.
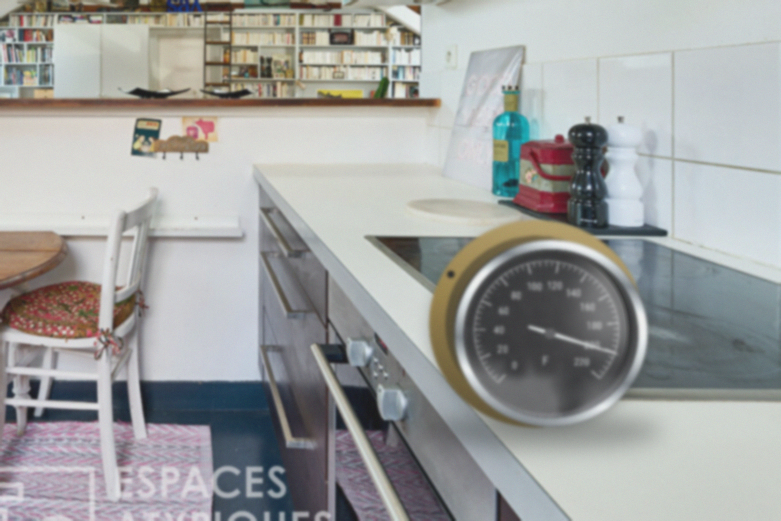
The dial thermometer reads 200 °F
